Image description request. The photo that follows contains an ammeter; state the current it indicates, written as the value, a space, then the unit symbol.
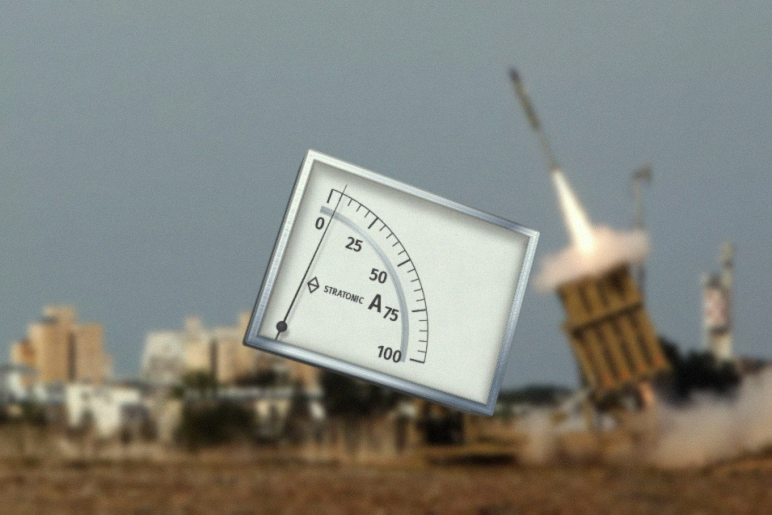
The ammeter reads 5 A
